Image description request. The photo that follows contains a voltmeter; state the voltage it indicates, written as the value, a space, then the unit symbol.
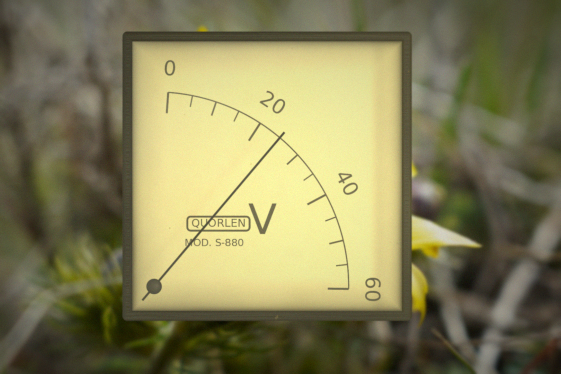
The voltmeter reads 25 V
